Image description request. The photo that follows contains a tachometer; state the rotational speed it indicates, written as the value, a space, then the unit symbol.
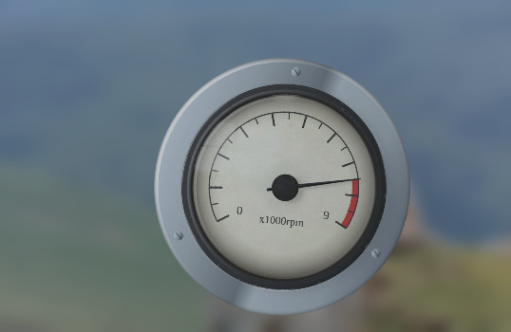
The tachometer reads 7500 rpm
